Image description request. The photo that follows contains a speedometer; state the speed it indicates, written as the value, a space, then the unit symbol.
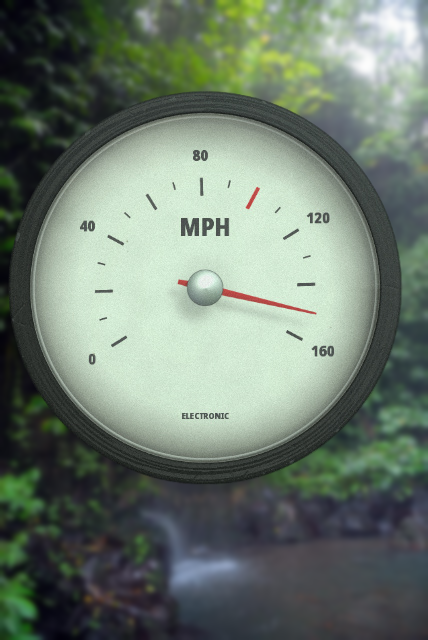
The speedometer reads 150 mph
